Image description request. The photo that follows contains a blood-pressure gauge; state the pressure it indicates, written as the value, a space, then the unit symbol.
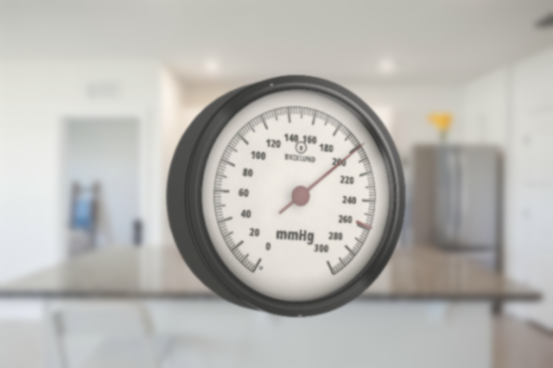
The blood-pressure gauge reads 200 mmHg
